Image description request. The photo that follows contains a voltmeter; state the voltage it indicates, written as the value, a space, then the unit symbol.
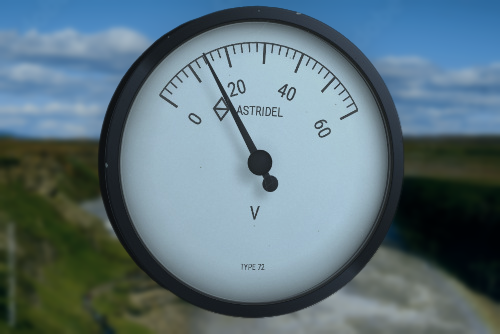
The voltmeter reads 14 V
